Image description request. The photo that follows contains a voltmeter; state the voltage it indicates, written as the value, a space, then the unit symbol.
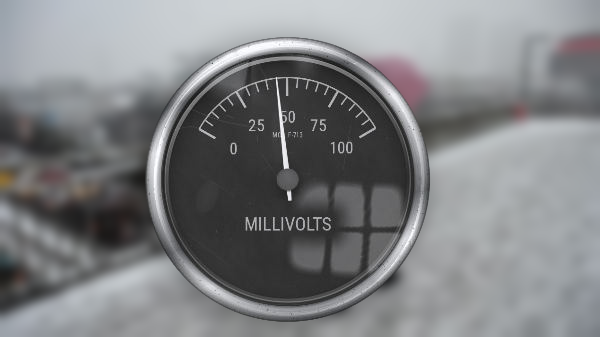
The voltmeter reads 45 mV
